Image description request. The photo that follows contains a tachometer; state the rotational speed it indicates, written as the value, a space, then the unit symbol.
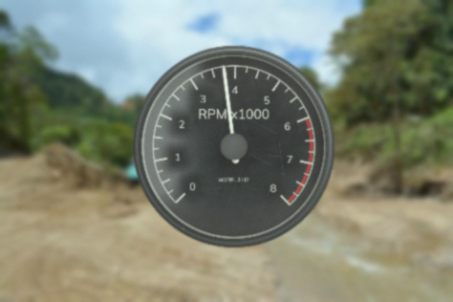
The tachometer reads 3750 rpm
